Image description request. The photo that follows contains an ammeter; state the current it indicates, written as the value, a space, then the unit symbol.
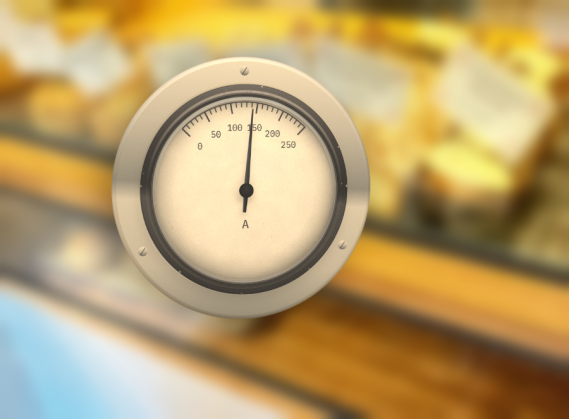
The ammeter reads 140 A
